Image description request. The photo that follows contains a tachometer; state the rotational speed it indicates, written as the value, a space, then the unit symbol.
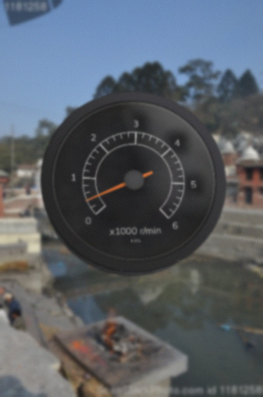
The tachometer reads 400 rpm
